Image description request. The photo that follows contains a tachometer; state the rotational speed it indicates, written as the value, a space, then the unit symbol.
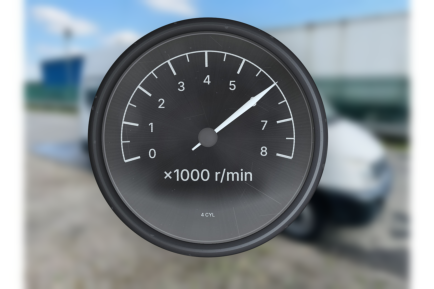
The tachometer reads 6000 rpm
